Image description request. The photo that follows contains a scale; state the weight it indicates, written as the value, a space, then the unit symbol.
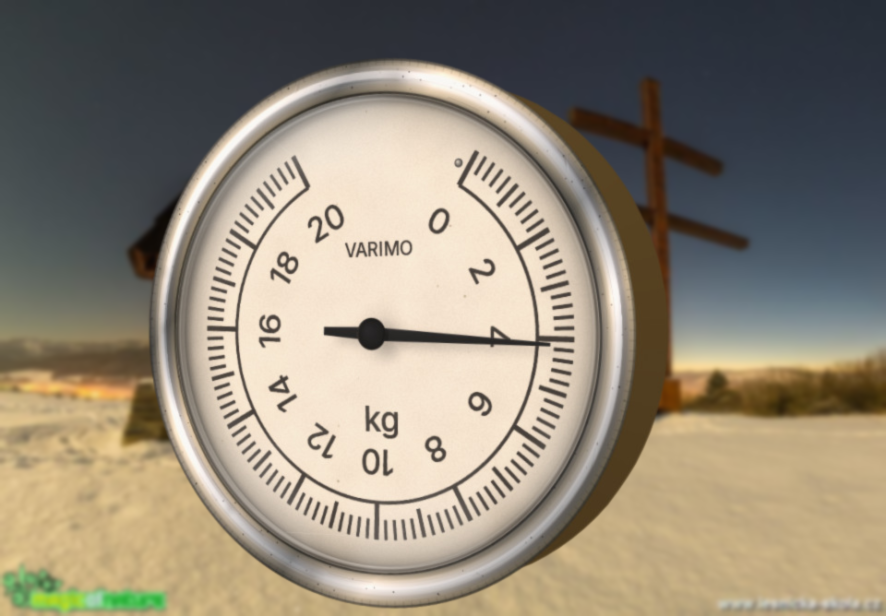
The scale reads 4.1 kg
